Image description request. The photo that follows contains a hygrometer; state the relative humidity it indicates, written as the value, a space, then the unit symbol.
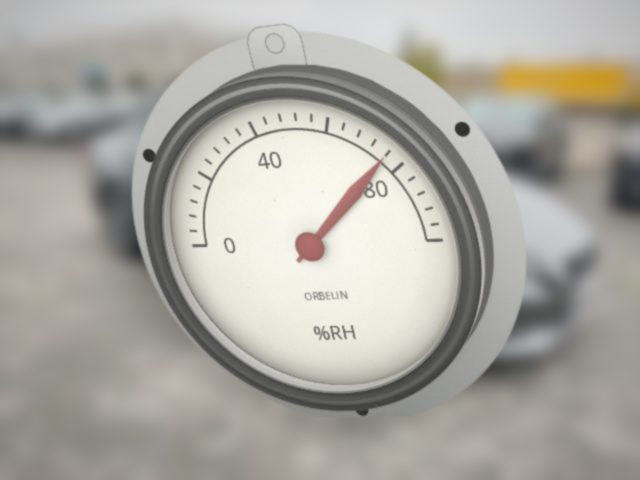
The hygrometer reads 76 %
